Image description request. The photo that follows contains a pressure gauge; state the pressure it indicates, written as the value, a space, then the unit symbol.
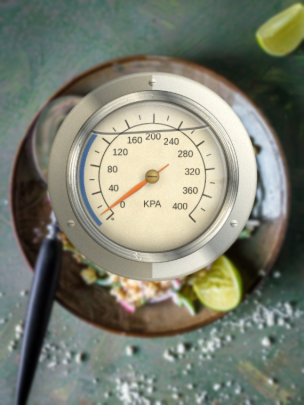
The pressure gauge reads 10 kPa
